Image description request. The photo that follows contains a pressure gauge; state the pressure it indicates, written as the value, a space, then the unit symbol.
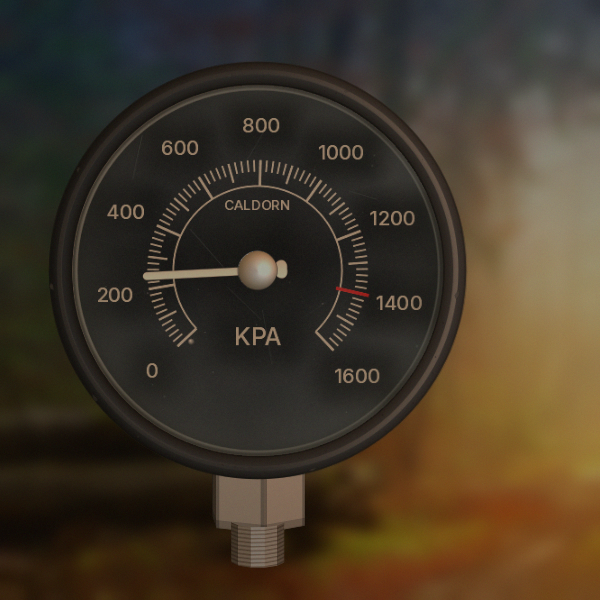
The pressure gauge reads 240 kPa
